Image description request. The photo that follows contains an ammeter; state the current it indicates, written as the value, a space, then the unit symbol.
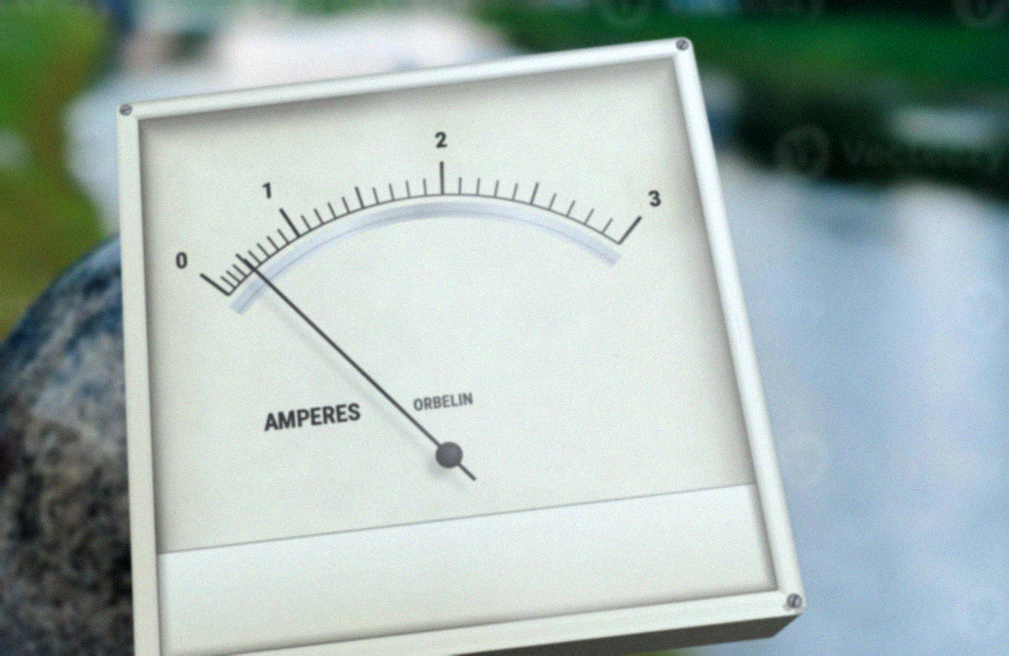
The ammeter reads 0.5 A
